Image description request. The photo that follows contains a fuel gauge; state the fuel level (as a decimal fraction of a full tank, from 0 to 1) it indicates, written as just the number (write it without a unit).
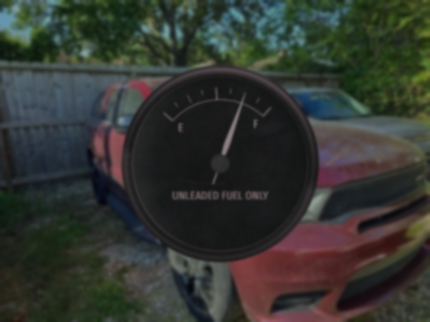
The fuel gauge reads 0.75
